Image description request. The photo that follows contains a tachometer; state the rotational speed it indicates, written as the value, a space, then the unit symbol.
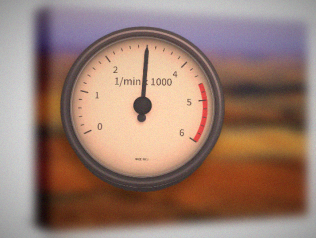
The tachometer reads 3000 rpm
